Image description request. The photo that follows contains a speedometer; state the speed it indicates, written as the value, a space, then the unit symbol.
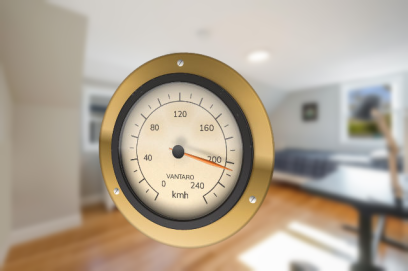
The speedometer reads 205 km/h
